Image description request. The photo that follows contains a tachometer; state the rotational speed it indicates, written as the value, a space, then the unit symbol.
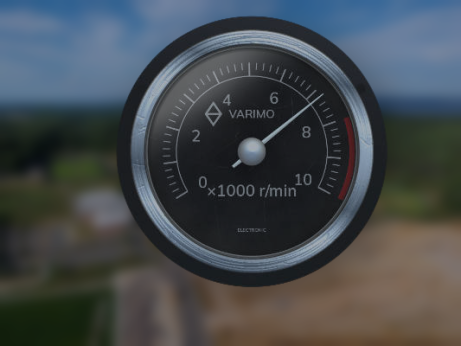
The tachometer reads 7200 rpm
